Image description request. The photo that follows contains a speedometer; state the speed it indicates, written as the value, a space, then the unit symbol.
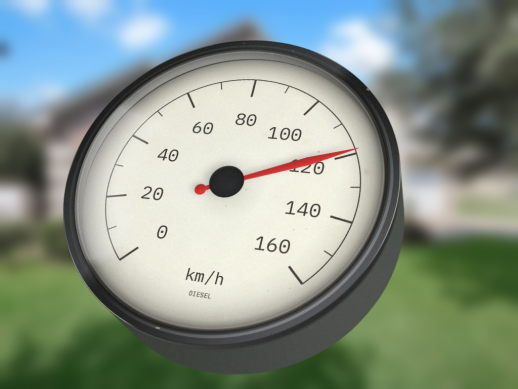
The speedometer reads 120 km/h
